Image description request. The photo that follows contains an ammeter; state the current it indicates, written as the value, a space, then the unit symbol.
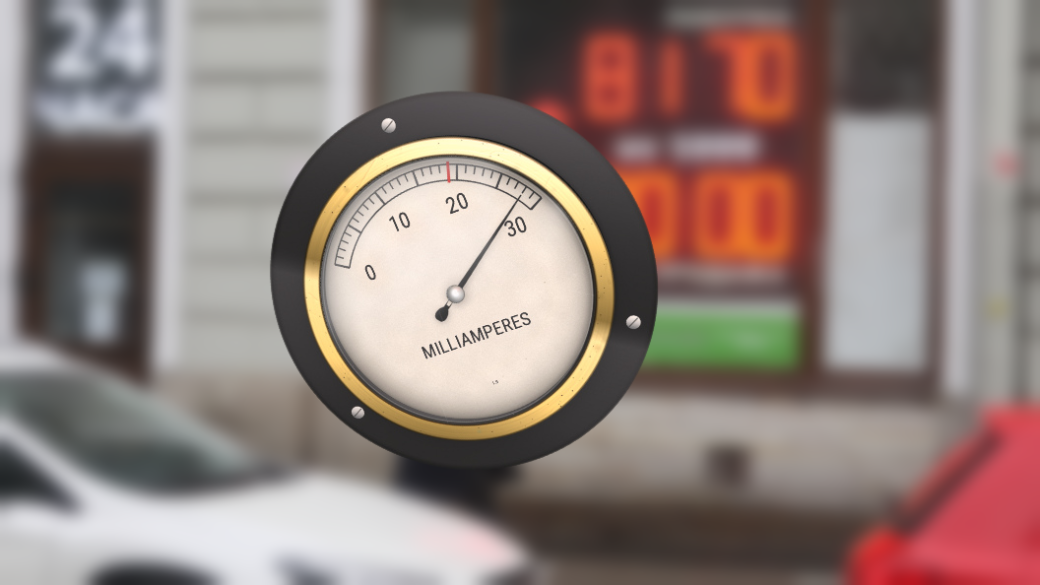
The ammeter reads 28 mA
